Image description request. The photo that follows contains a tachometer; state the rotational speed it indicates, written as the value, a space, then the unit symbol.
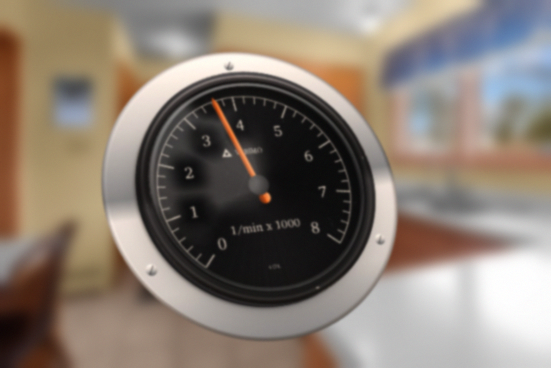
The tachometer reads 3600 rpm
